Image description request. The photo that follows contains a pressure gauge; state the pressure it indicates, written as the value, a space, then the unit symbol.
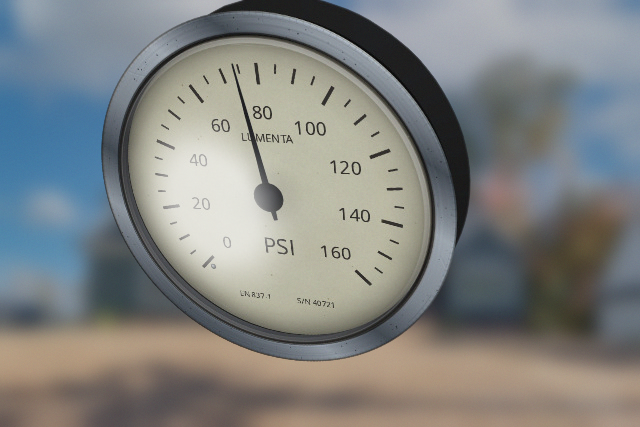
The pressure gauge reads 75 psi
